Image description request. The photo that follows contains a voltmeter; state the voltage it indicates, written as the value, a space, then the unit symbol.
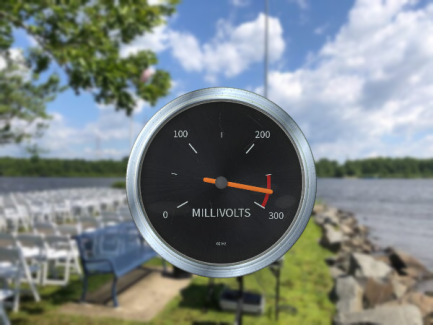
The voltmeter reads 275 mV
